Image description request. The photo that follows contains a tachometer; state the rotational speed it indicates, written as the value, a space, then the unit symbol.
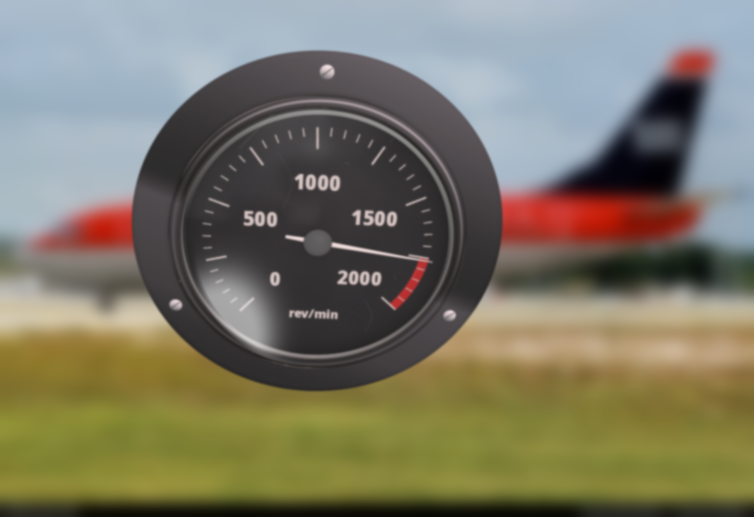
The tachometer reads 1750 rpm
